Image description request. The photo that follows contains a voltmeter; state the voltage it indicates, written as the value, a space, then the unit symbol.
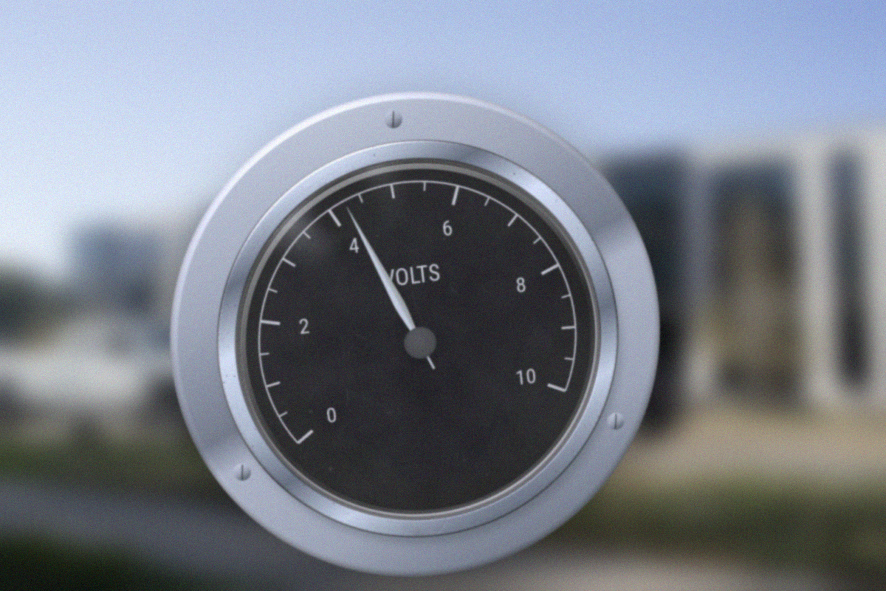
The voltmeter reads 4.25 V
